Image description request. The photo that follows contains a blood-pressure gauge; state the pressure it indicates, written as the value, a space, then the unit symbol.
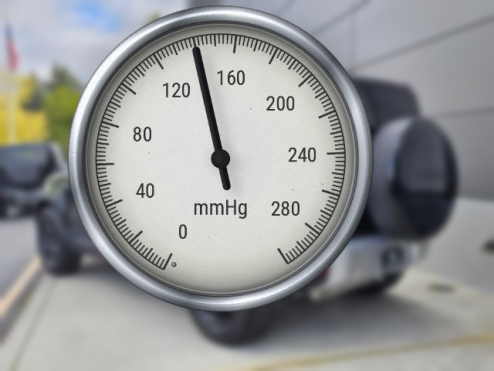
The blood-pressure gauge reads 140 mmHg
